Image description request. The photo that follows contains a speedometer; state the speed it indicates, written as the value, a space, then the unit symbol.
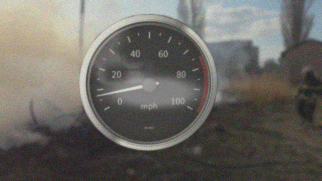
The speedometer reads 7.5 mph
